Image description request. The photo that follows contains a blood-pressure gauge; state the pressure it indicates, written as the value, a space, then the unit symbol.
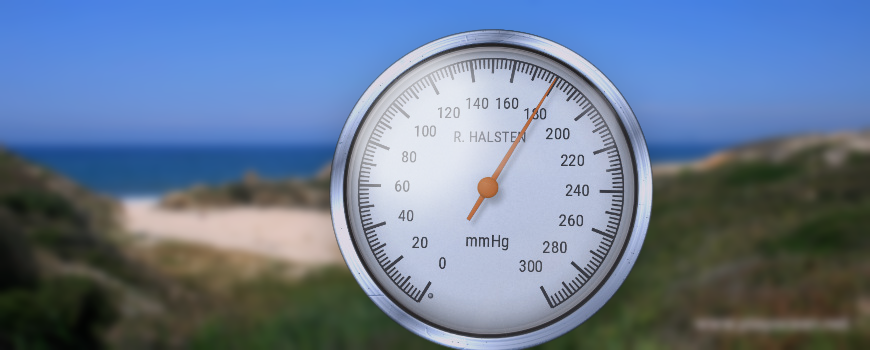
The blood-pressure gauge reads 180 mmHg
